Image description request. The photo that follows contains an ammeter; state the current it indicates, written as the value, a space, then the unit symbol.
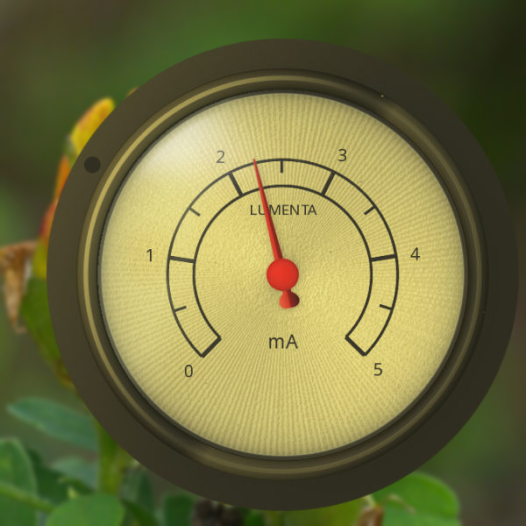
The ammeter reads 2.25 mA
